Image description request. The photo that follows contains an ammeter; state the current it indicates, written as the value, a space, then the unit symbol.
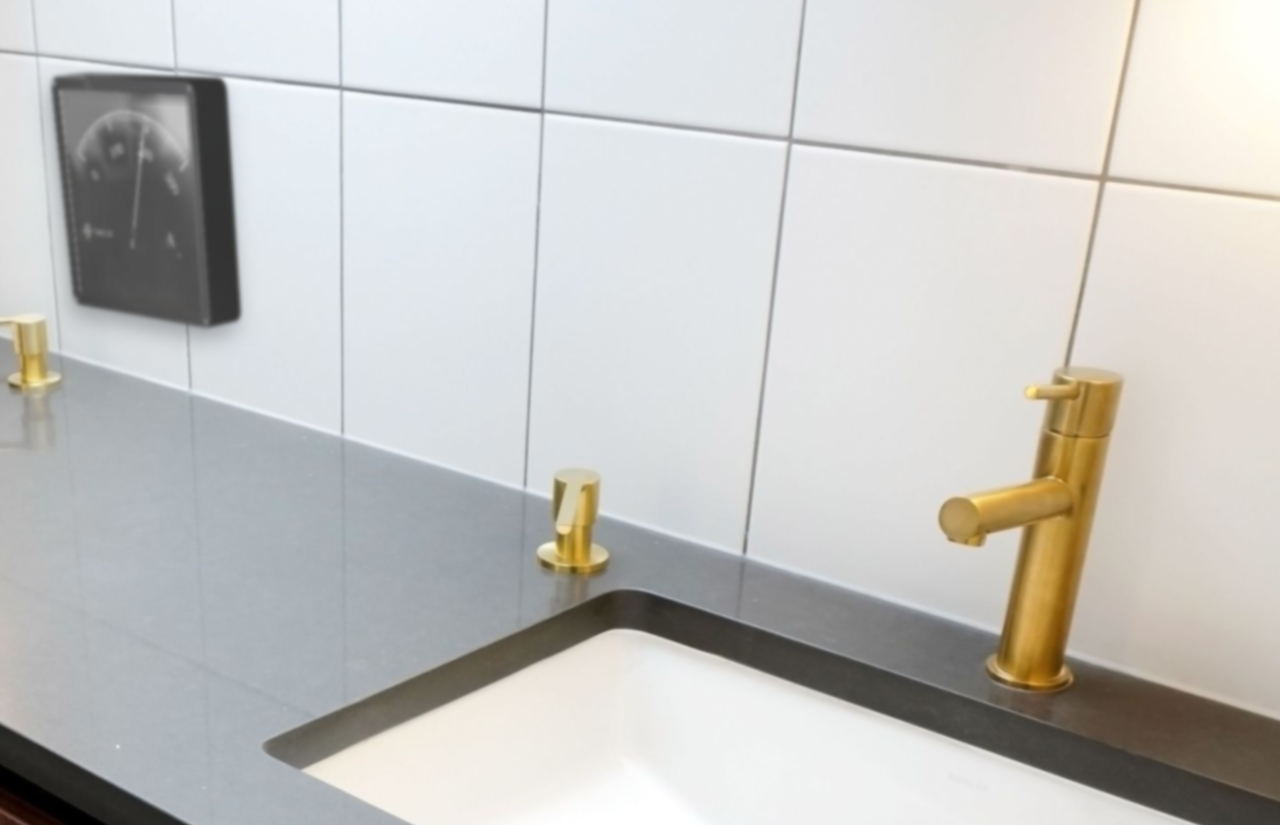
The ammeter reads 200 A
